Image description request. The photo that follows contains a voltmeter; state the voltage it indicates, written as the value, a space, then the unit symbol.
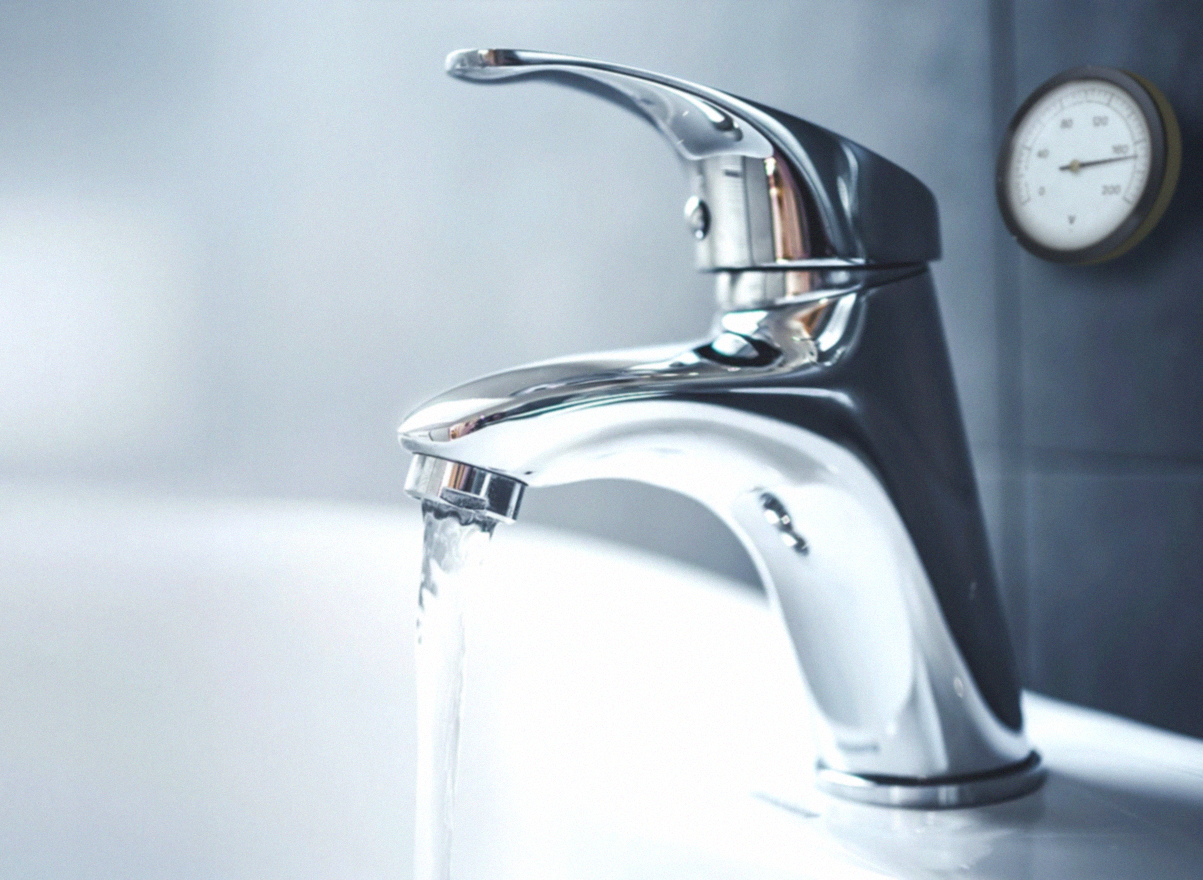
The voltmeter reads 170 V
